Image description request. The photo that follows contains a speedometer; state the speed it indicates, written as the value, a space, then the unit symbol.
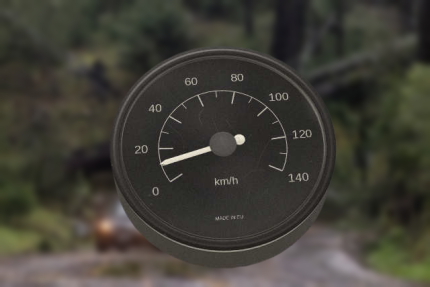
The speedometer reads 10 km/h
